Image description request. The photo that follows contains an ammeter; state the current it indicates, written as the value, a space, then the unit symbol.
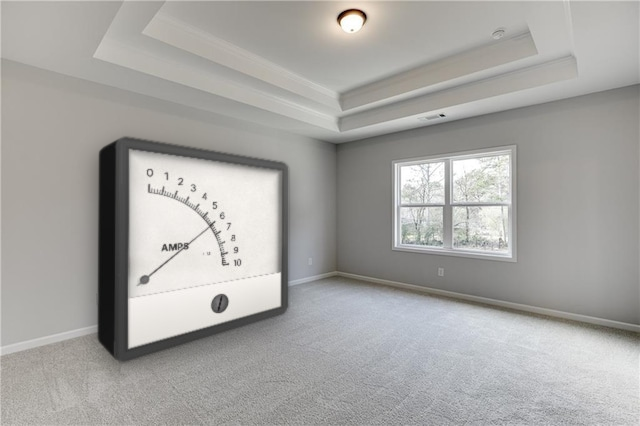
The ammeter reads 6 A
